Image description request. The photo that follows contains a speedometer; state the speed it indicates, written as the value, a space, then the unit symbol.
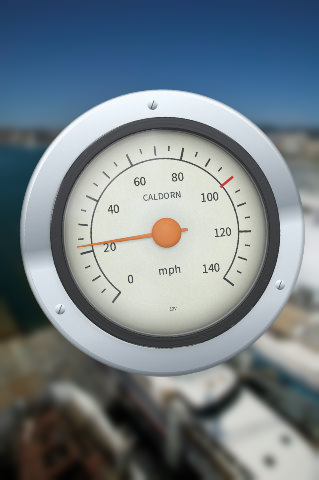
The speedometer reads 22.5 mph
